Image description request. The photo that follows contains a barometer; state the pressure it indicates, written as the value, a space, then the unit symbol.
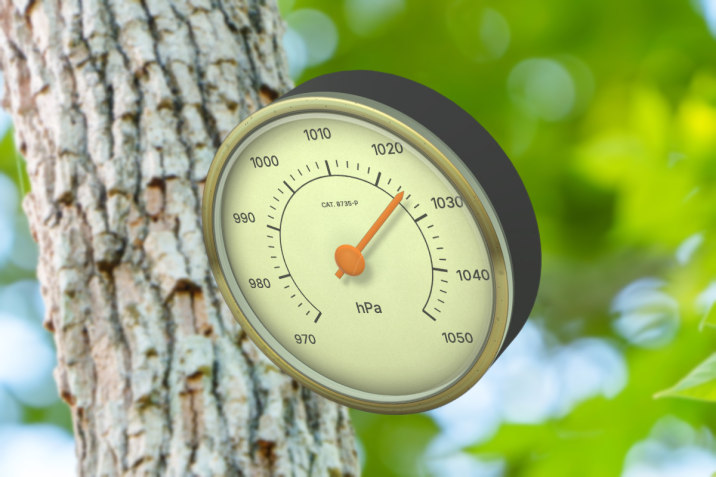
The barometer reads 1025 hPa
